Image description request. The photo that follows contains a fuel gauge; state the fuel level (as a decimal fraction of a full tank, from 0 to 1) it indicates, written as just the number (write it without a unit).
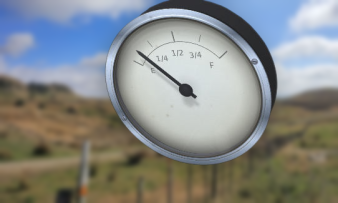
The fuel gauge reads 0.125
